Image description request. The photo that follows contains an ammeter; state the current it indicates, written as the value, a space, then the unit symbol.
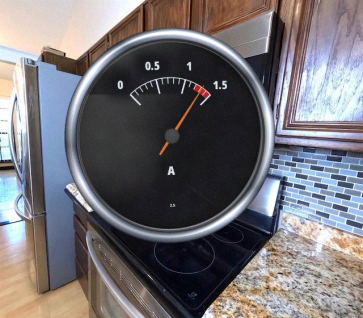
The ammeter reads 1.3 A
